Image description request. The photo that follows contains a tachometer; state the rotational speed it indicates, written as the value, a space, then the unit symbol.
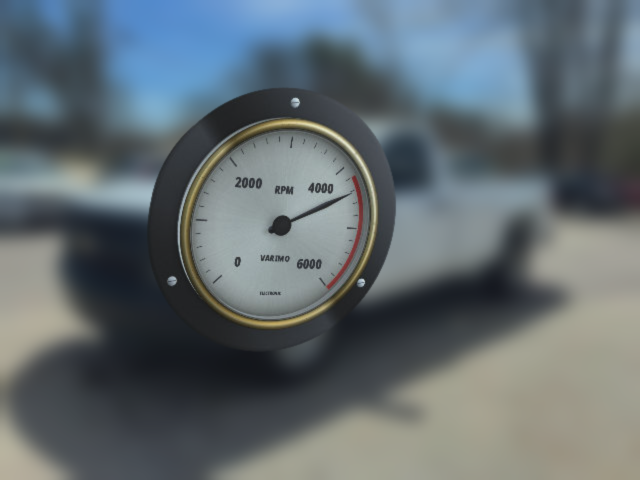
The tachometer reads 4400 rpm
